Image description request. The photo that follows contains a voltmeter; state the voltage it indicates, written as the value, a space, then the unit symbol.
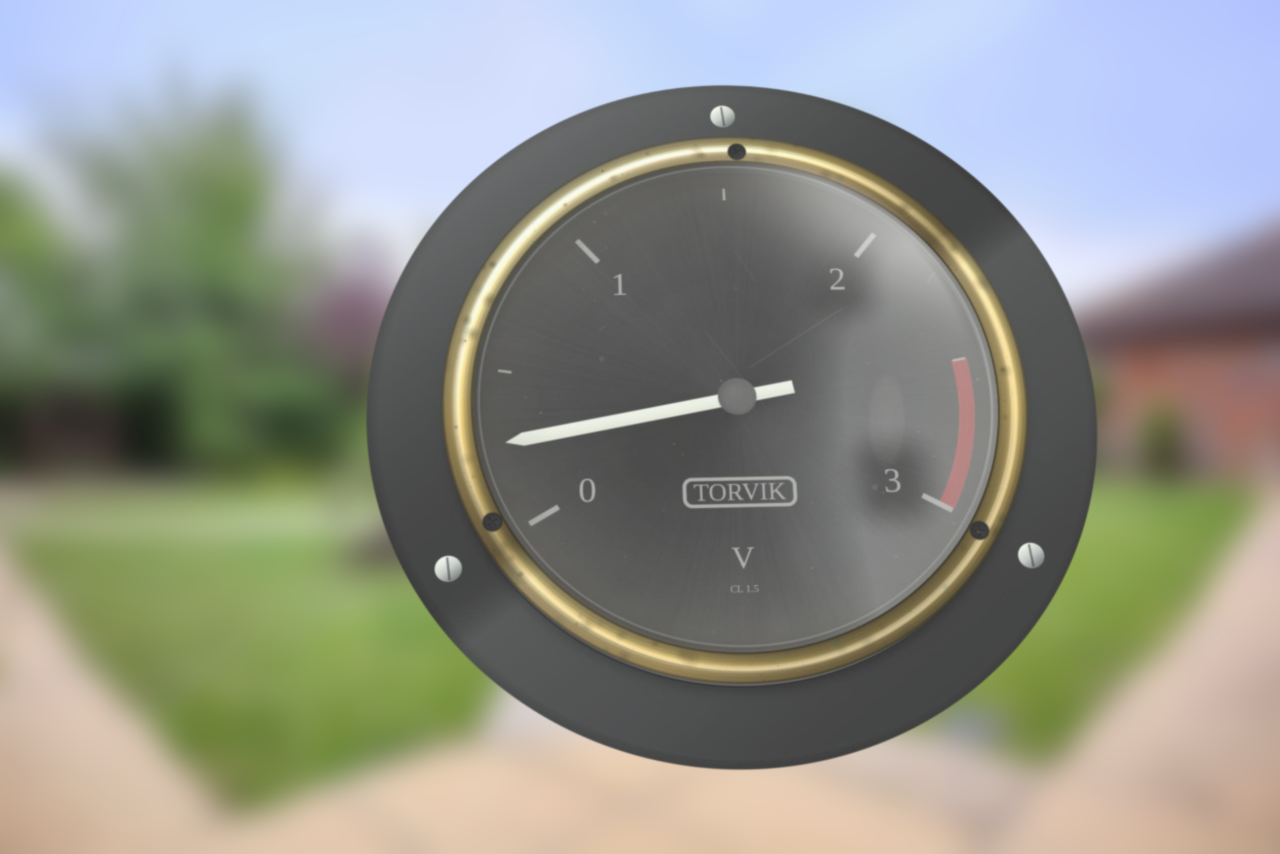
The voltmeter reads 0.25 V
